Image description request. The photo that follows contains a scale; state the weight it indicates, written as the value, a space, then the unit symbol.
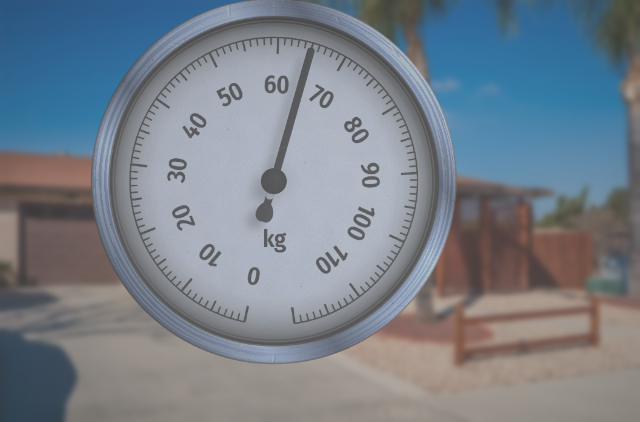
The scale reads 65 kg
